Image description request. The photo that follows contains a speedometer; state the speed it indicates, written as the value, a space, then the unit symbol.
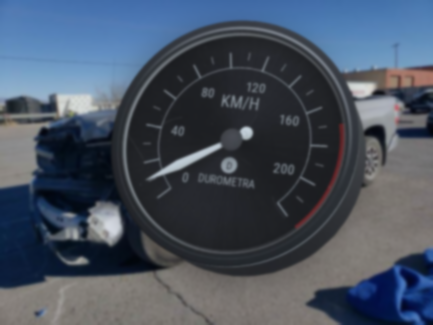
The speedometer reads 10 km/h
